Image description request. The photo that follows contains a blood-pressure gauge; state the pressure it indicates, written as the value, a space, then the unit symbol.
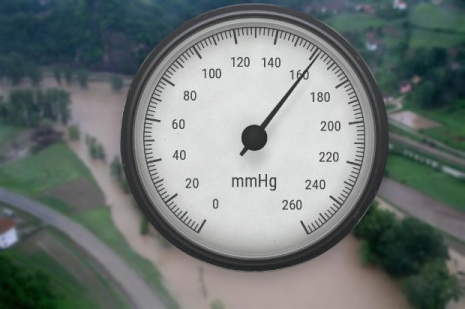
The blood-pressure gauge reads 162 mmHg
